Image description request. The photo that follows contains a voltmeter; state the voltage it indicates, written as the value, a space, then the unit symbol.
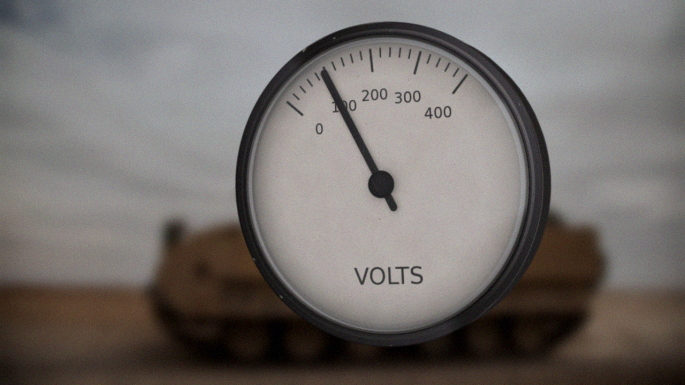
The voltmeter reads 100 V
